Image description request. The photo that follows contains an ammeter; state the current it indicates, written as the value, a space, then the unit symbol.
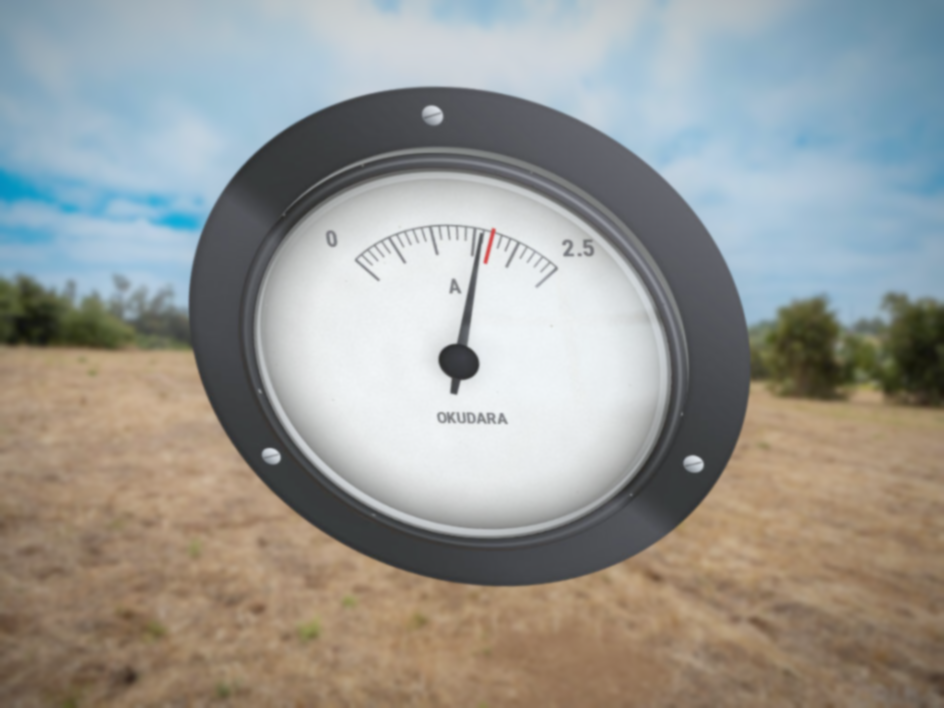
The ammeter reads 1.6 A
